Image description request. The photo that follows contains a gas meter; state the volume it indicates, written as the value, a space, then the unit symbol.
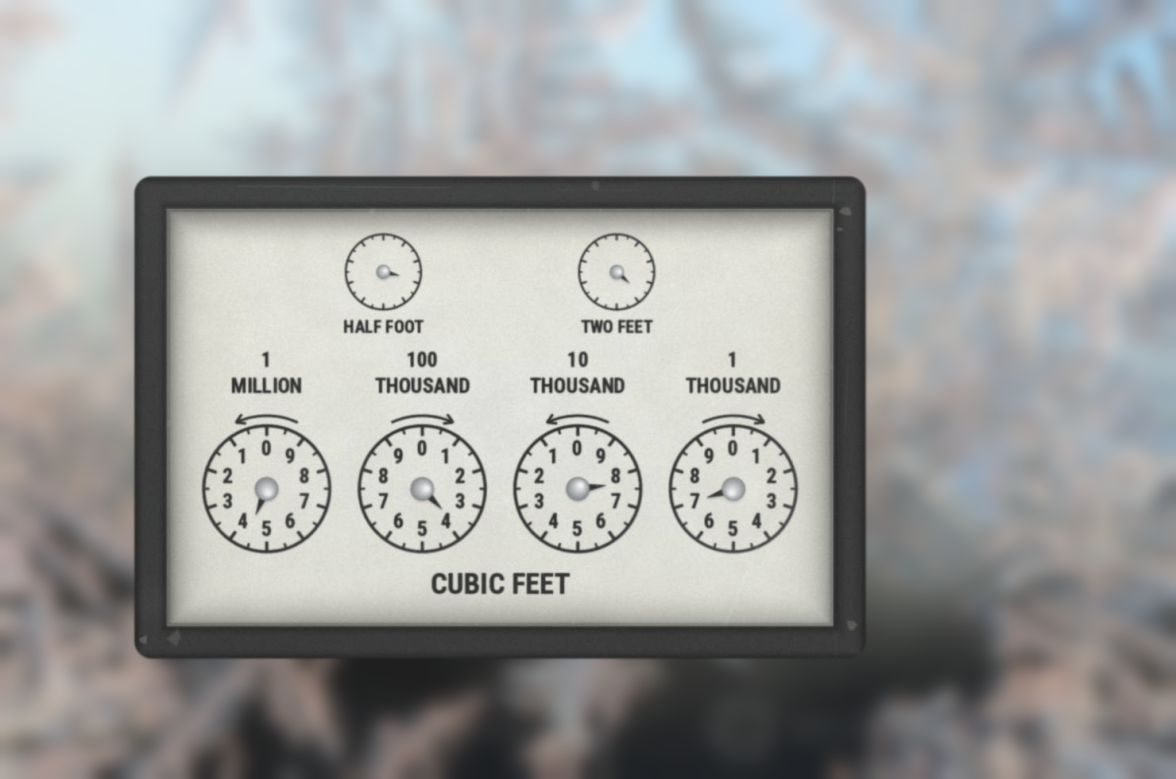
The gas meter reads 437700 ft³
